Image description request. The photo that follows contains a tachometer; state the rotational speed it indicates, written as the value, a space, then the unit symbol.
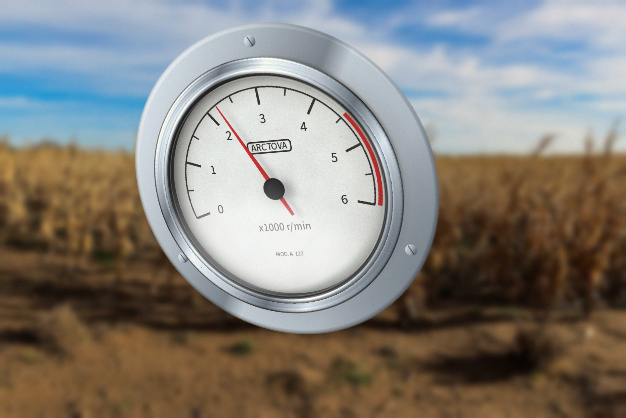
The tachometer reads 2250 rpm
